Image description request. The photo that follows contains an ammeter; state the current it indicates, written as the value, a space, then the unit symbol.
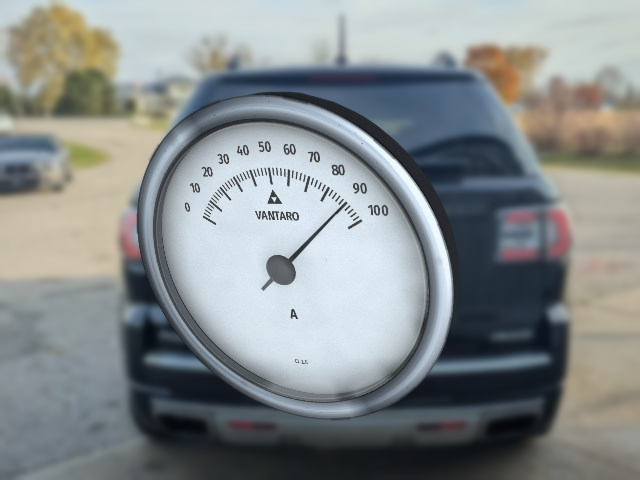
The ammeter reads 90 A
